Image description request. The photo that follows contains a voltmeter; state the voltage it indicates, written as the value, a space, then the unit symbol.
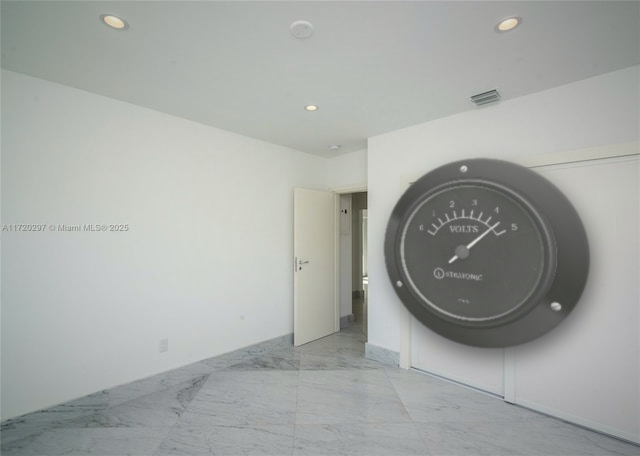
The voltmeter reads 4.5 V
